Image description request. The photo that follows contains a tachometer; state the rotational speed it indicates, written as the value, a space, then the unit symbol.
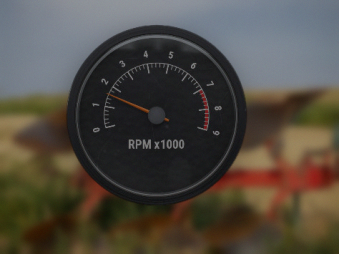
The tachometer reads 1600 rpm
